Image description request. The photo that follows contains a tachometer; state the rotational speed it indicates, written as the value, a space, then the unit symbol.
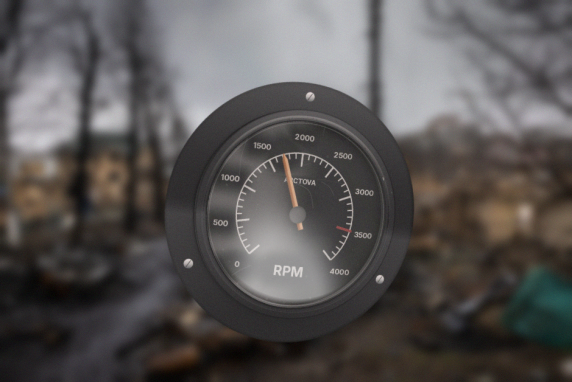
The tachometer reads 1700 rpm
